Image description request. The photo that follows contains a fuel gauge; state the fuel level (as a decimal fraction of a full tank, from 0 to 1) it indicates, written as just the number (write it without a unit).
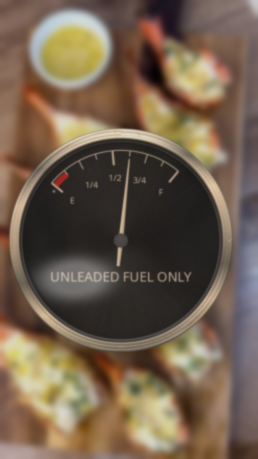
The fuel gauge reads 0.625
